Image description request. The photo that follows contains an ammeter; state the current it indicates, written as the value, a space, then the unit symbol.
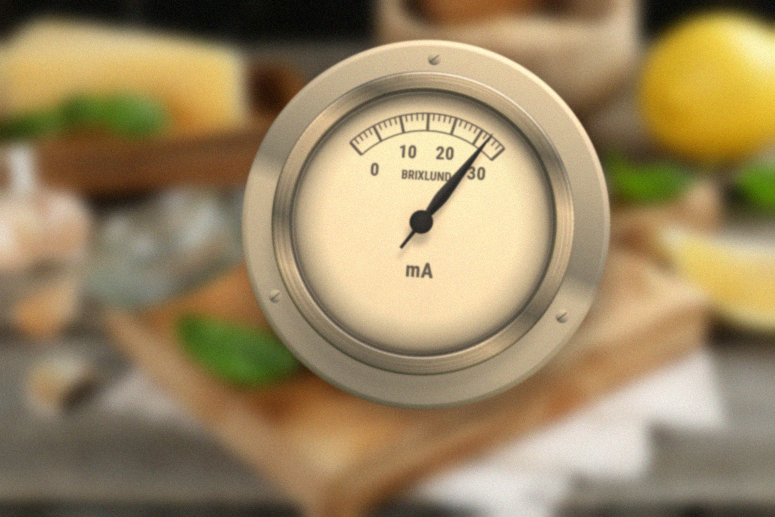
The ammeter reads 27 mA
